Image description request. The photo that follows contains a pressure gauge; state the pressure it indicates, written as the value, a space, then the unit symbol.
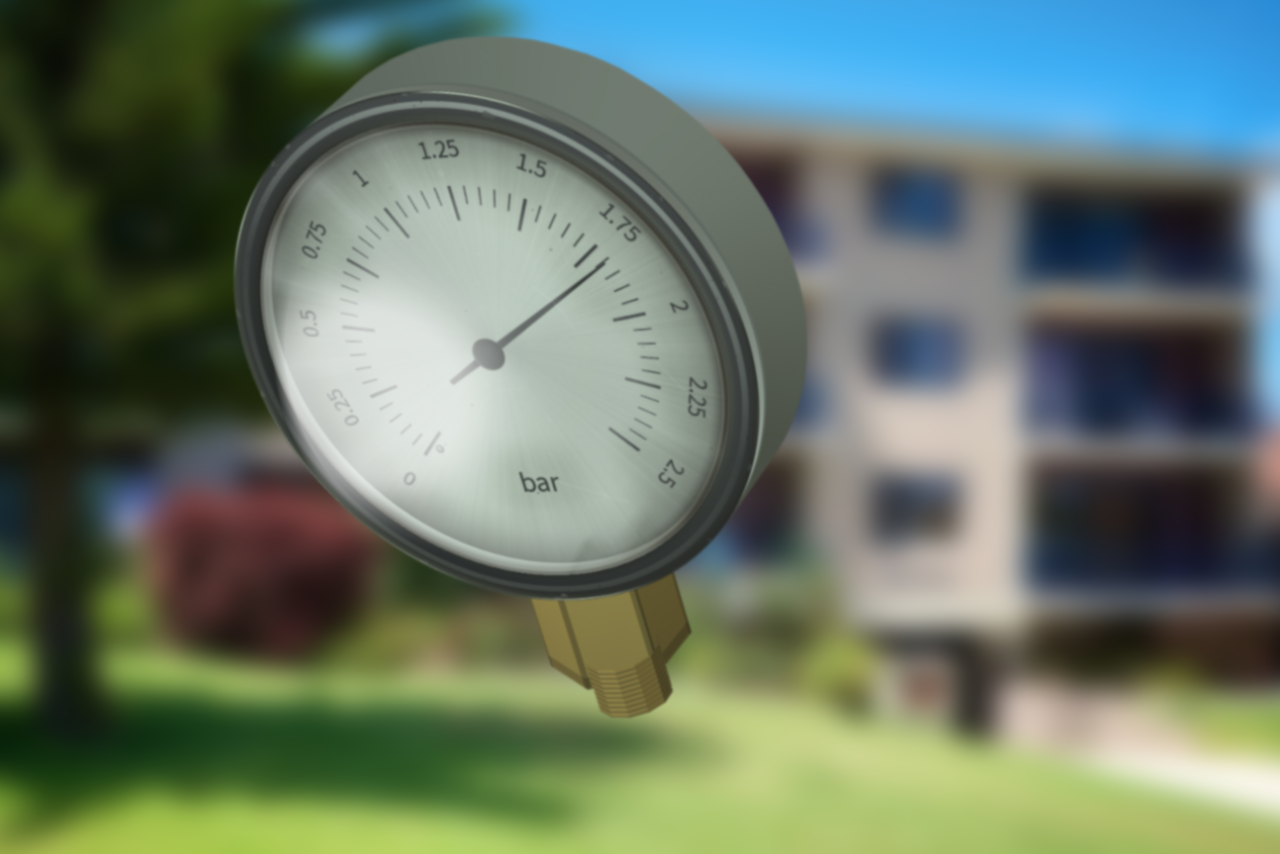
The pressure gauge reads 1.8 bar
